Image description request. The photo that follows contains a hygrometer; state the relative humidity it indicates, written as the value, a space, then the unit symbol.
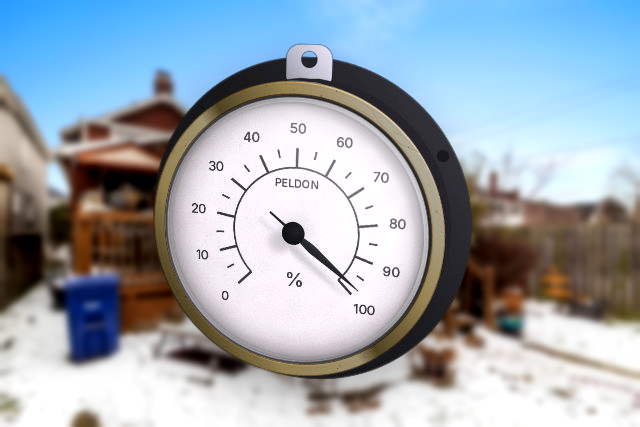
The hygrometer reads 97.5 %
